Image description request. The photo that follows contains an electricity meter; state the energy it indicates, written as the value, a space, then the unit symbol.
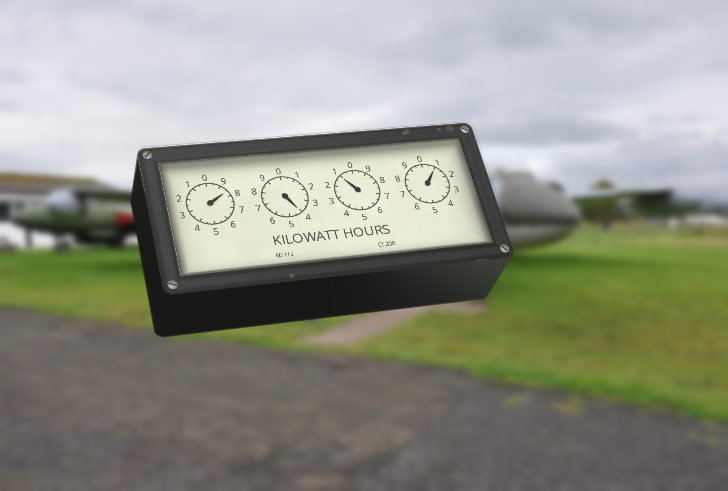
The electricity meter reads 8411 kWh
